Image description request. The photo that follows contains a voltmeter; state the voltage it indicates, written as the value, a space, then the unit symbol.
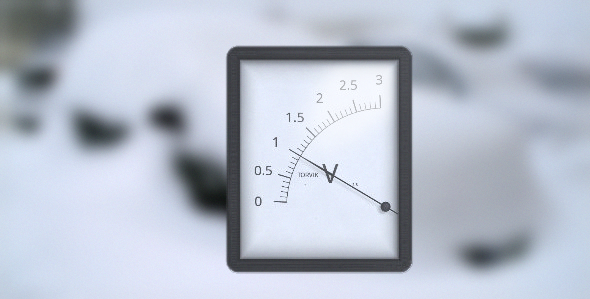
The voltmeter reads 1 V
